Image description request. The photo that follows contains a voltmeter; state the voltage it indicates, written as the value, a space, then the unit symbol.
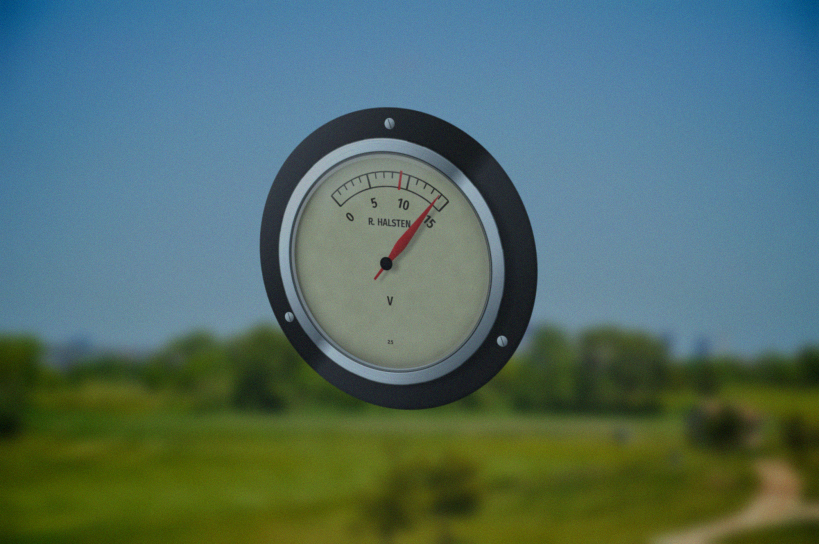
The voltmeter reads 14 V
